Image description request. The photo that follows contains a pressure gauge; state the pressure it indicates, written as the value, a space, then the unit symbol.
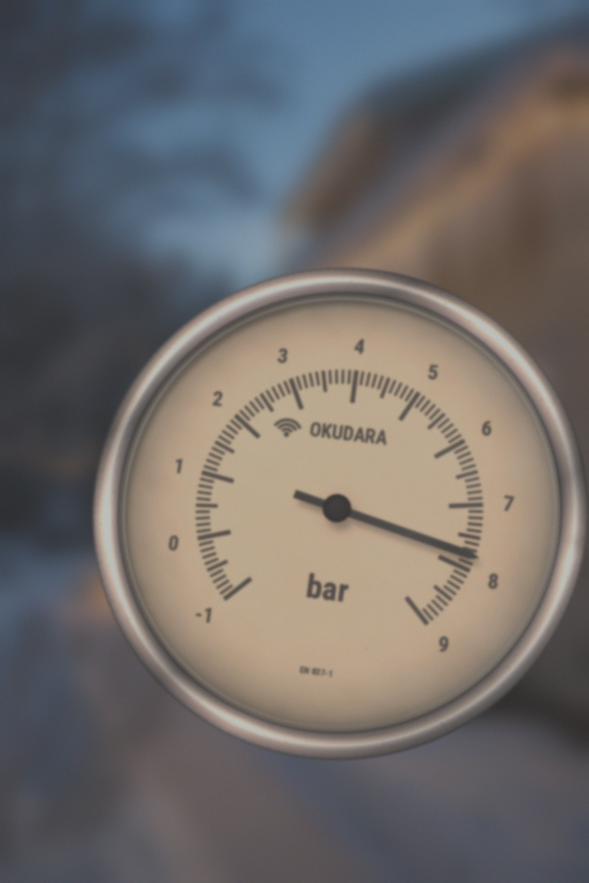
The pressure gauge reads 7.8 bar
